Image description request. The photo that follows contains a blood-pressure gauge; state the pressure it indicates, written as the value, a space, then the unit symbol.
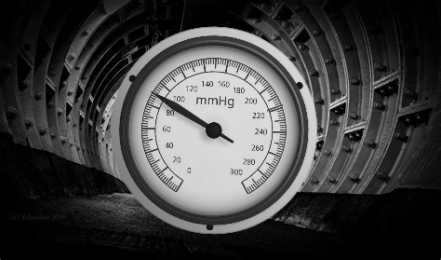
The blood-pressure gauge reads 90 mmHg
